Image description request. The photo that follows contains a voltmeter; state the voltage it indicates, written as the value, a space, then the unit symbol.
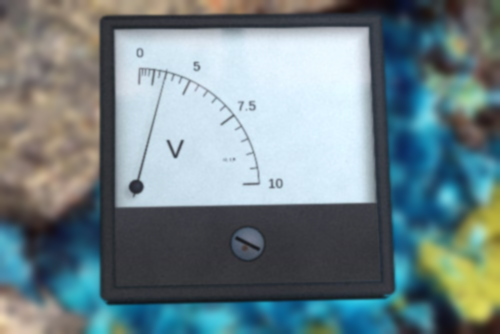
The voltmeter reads 3.5 V
